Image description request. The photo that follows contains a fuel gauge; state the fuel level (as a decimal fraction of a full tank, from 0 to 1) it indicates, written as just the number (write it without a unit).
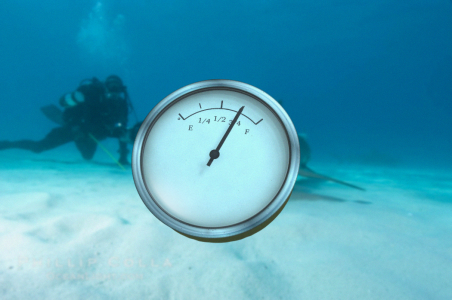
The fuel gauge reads 0.75
